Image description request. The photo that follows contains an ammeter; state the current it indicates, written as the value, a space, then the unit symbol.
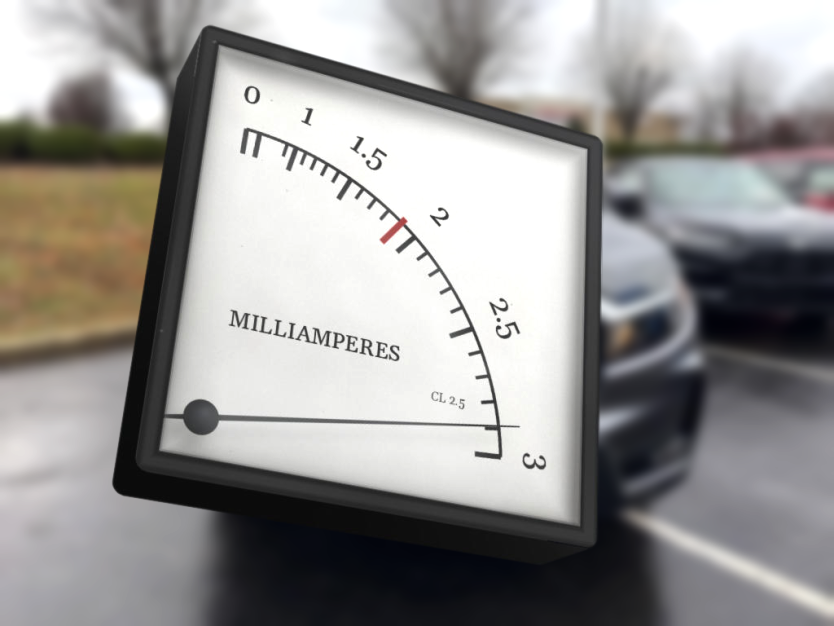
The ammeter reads 2.9 mA
